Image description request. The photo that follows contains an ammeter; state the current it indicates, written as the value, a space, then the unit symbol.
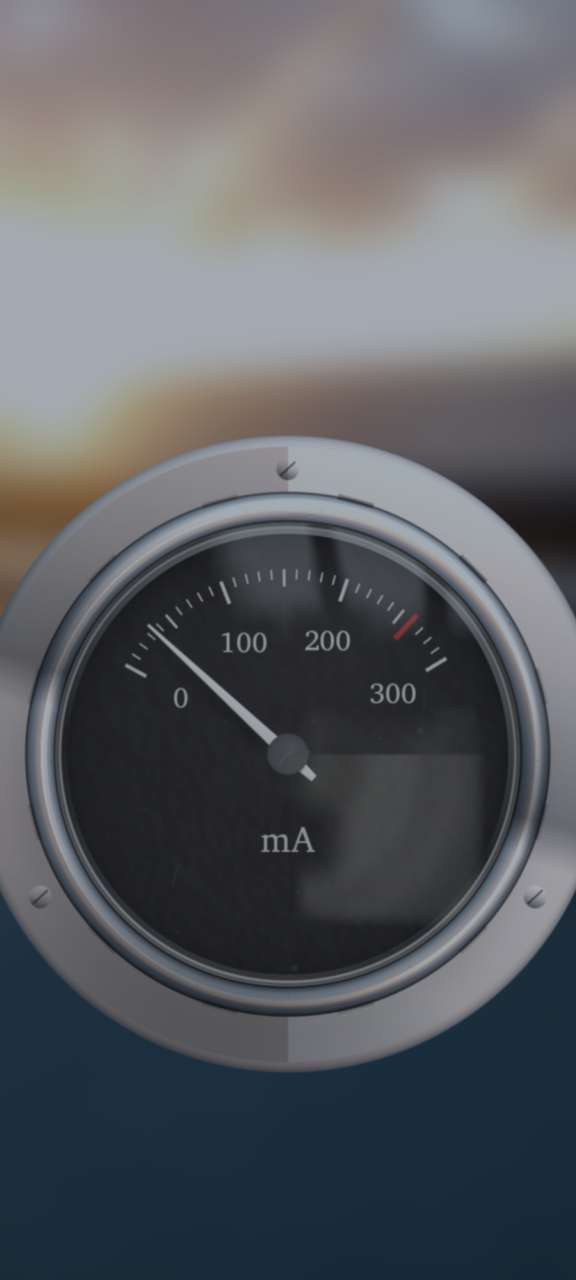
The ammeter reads 35 mA
